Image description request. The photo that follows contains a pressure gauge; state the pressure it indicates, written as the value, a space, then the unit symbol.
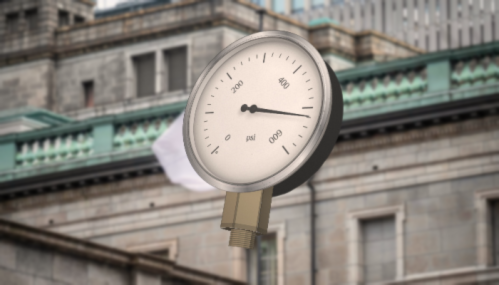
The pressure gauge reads 520 psi
